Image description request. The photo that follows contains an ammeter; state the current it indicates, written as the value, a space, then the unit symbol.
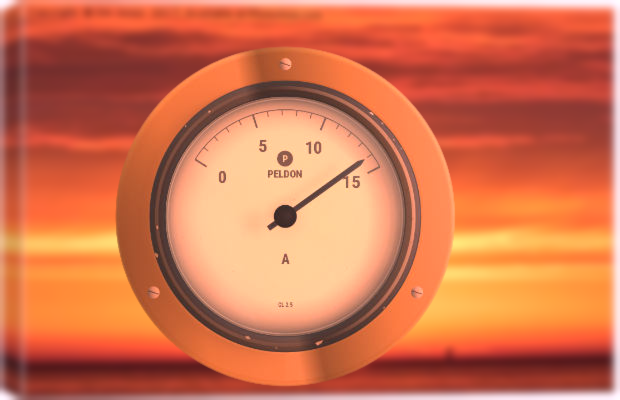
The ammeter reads 14 A
